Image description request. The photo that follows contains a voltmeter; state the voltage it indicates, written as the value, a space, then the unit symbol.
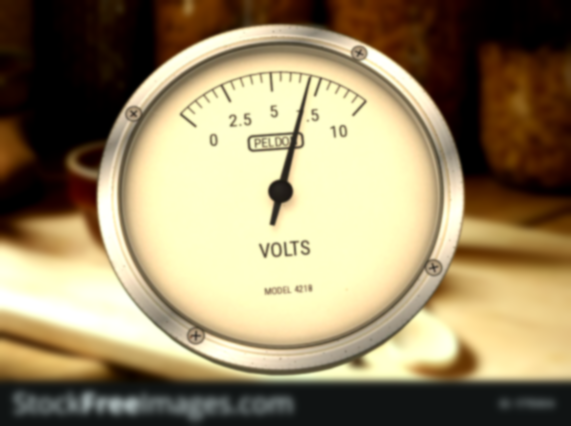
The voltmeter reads 7 V
